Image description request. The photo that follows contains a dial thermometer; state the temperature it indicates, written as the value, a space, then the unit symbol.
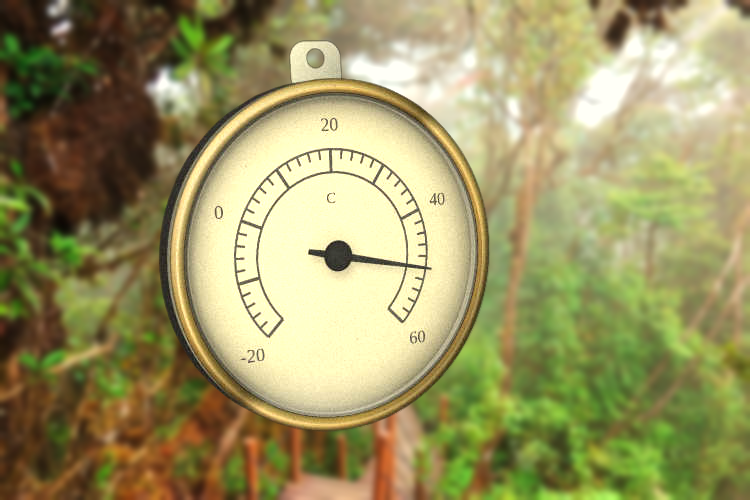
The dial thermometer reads 50 °C
